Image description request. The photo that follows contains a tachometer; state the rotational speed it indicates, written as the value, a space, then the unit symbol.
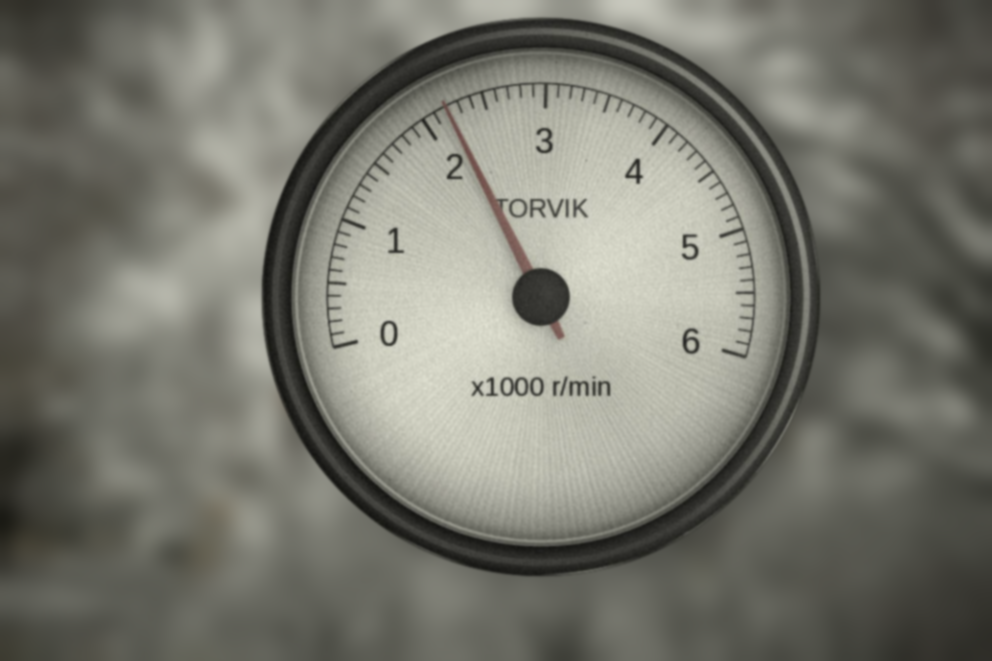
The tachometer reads 2200 rpm
